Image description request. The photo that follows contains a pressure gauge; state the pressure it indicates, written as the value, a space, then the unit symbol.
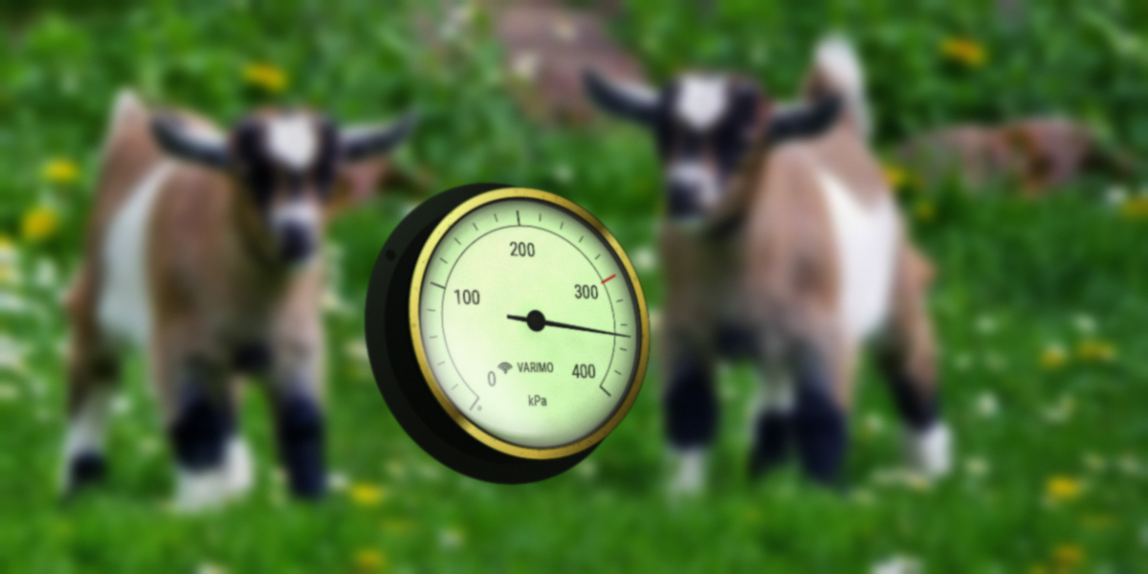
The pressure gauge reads 350 kPa
